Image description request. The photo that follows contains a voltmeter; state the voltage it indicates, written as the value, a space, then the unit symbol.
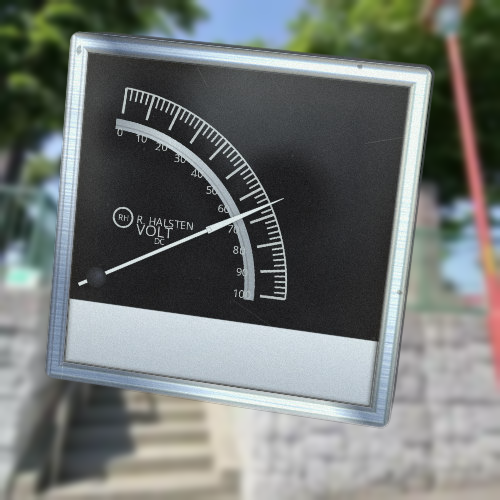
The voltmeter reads 66 V
